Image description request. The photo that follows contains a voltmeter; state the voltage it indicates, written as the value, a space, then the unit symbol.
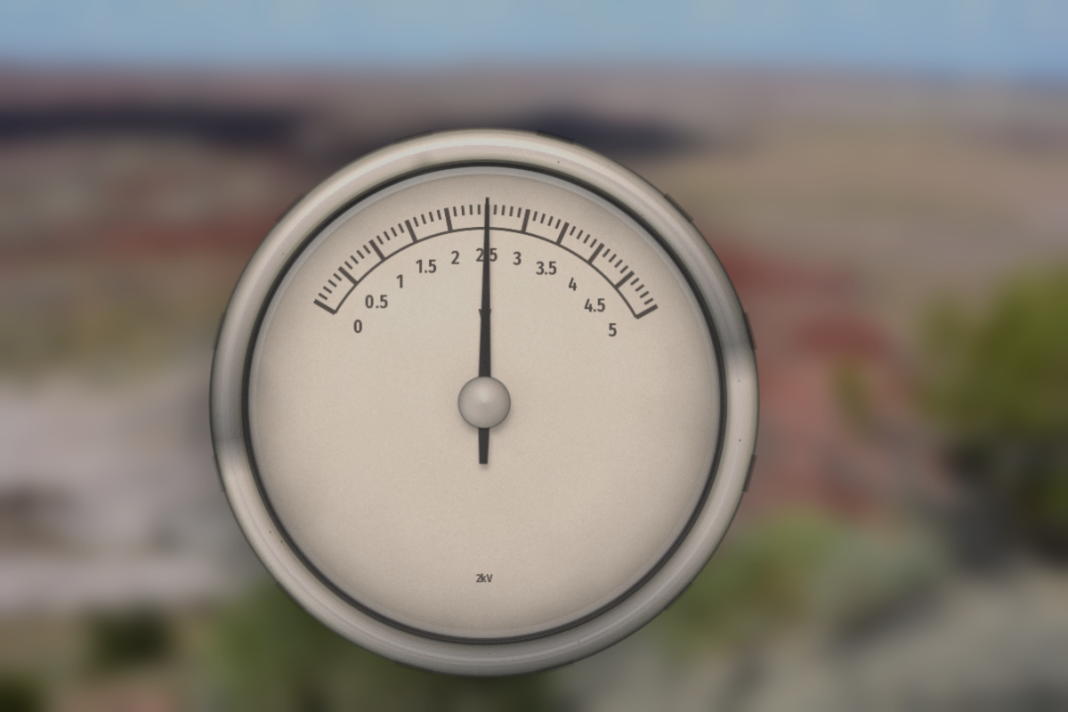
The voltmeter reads 2.5 V
